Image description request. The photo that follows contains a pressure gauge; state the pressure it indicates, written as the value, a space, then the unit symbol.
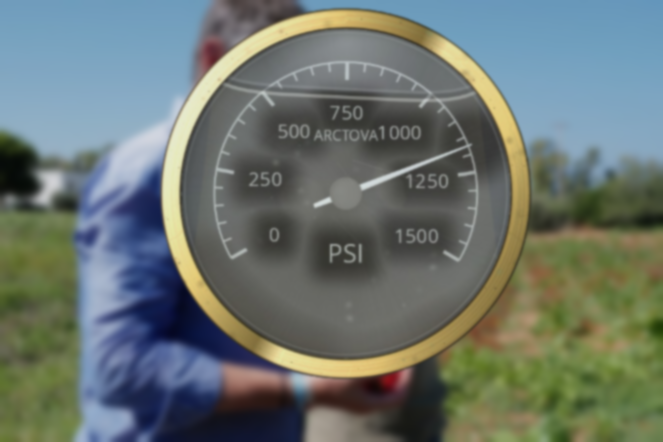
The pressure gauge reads 1175 psi
